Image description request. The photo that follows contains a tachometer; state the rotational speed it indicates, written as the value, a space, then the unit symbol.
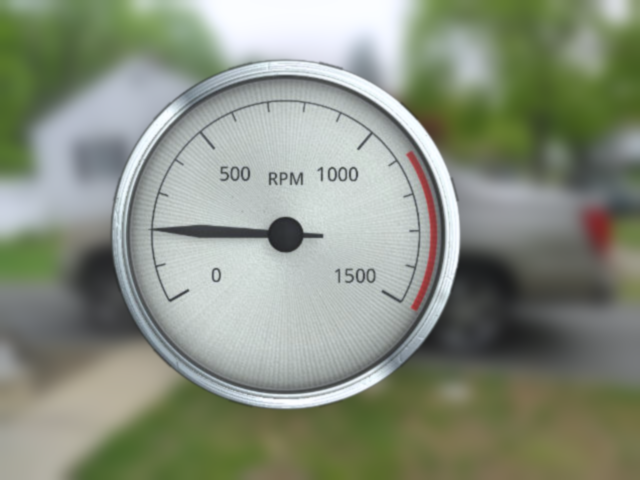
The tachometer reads 200 rpm
